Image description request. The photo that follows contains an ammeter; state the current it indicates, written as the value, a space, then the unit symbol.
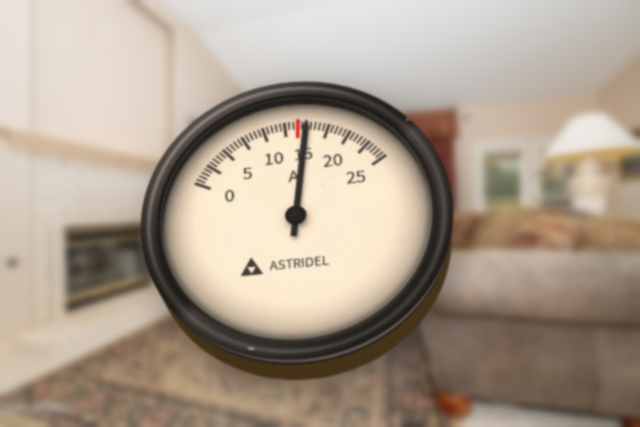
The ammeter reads 15 A
